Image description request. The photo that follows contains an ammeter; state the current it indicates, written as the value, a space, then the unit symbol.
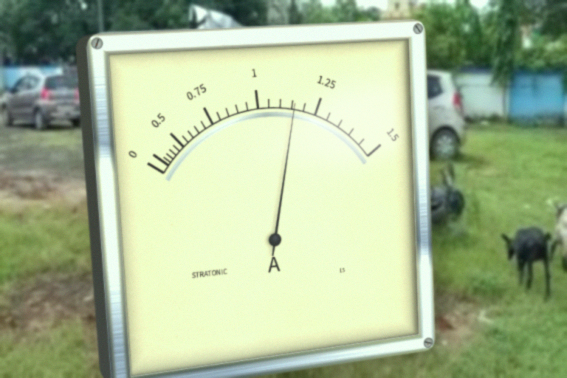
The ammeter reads 1.15 A
